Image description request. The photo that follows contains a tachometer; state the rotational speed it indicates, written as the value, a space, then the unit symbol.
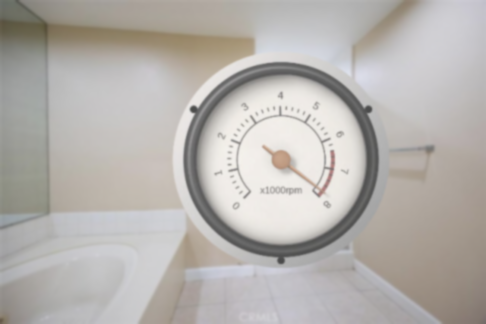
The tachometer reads 7800 rpm
